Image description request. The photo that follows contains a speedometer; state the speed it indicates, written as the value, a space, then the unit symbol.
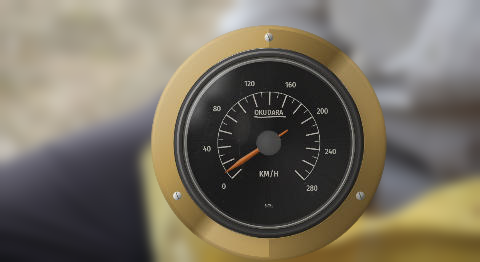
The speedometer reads 10 km/h
